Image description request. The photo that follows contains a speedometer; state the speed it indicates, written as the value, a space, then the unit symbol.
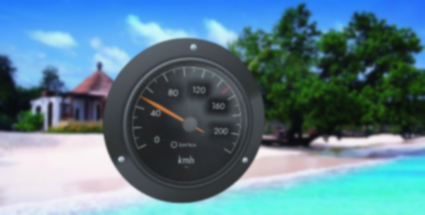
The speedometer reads 50 km/h
